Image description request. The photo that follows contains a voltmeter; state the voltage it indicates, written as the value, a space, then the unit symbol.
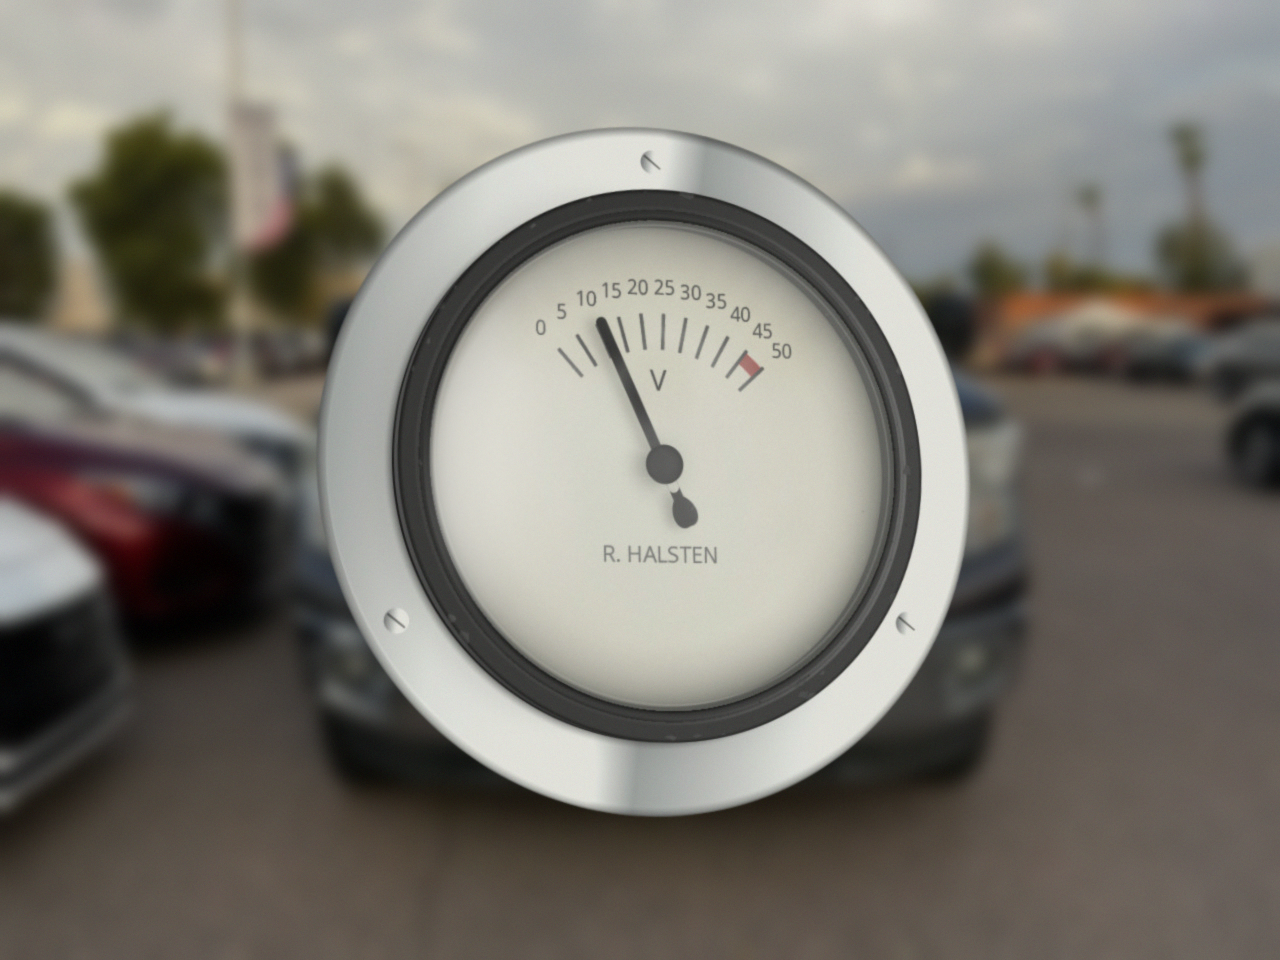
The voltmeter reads 10 V
